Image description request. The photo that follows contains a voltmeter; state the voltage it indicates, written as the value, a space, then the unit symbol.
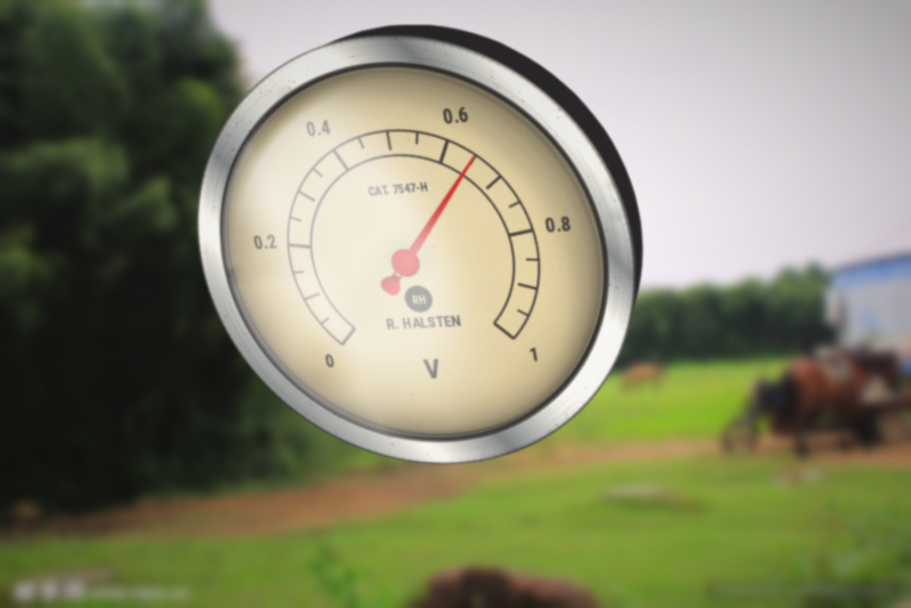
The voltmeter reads 0.65 V
